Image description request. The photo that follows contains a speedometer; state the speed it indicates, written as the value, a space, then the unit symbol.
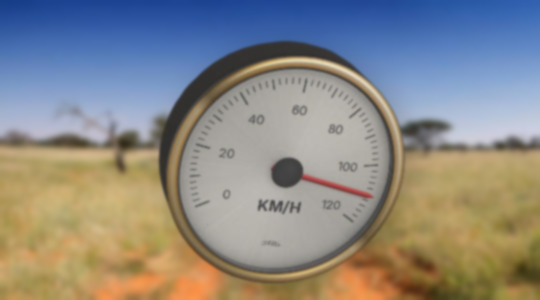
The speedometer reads 110 km/h
